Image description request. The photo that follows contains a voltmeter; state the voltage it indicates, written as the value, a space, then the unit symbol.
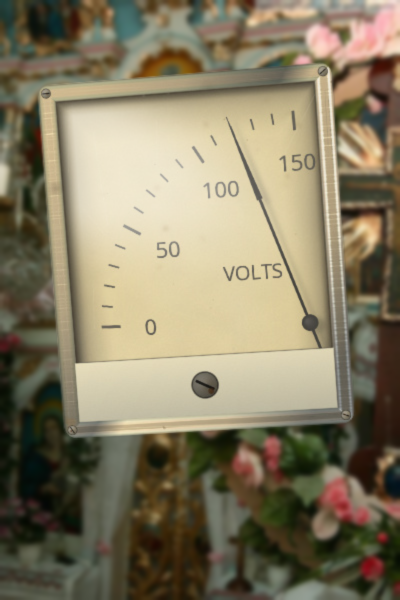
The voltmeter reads 120 V
